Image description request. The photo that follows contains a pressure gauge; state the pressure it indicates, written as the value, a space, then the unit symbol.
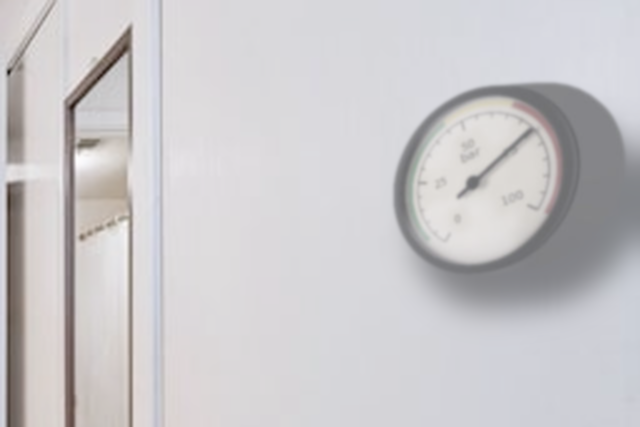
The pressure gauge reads 75 bar
